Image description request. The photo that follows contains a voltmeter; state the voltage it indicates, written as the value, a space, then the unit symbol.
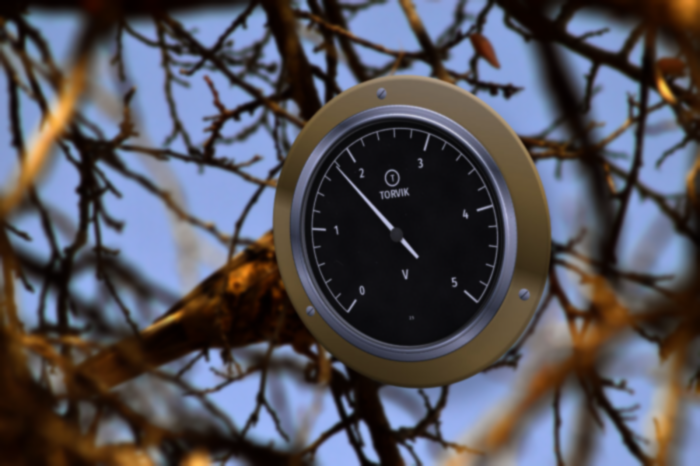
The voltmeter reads 1.8 V
